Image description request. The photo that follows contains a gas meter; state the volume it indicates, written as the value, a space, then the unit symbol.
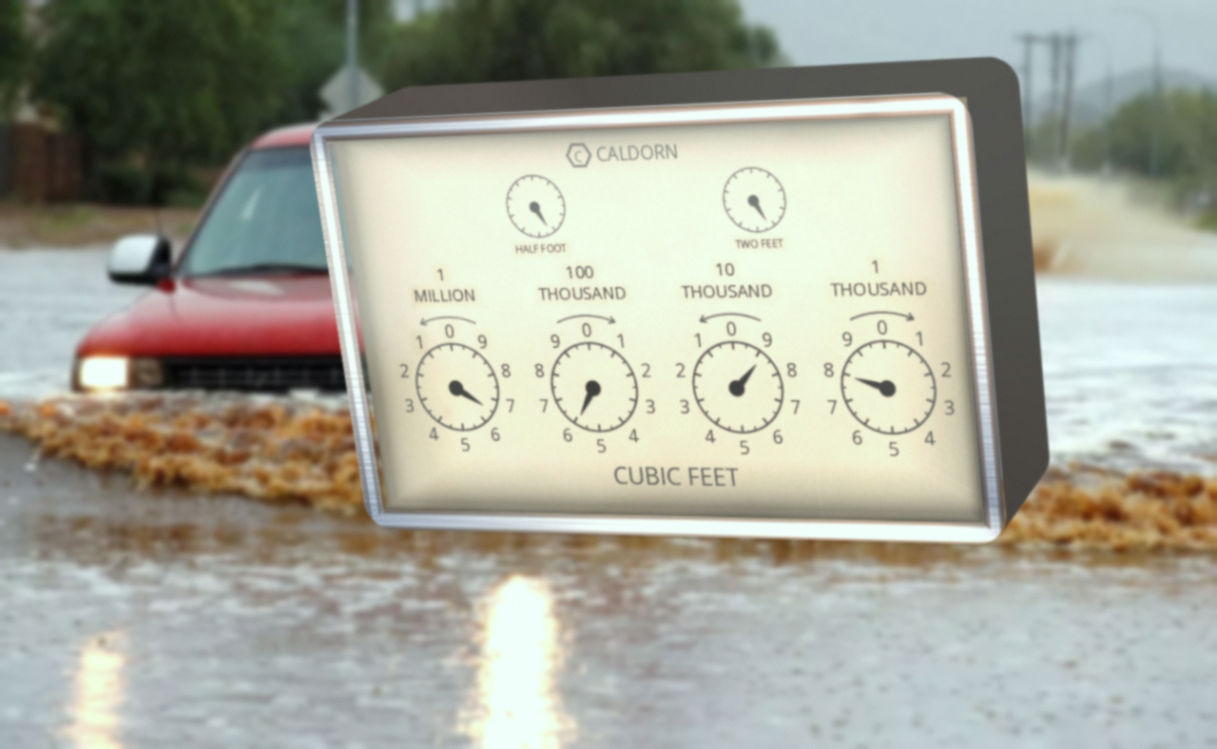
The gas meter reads 658800 ft³
